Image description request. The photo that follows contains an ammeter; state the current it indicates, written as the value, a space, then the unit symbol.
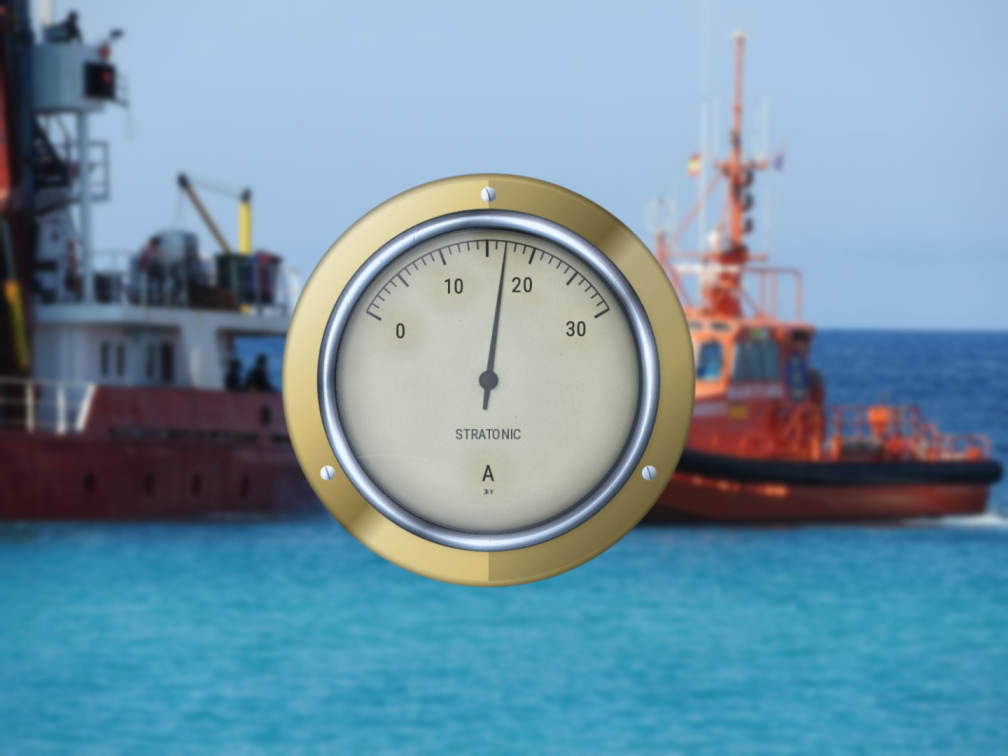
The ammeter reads 17 A
